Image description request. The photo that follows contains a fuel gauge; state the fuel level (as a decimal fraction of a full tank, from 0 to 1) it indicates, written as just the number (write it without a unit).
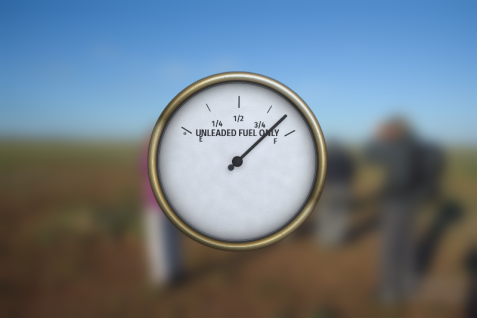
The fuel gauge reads 0.875
